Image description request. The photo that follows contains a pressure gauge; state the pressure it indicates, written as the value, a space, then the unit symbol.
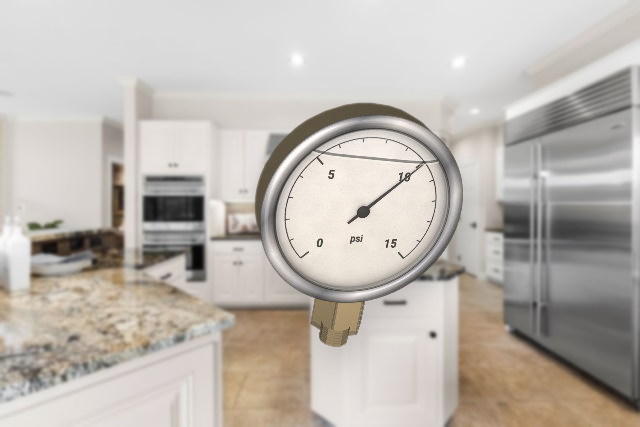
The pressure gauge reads 10 psi
